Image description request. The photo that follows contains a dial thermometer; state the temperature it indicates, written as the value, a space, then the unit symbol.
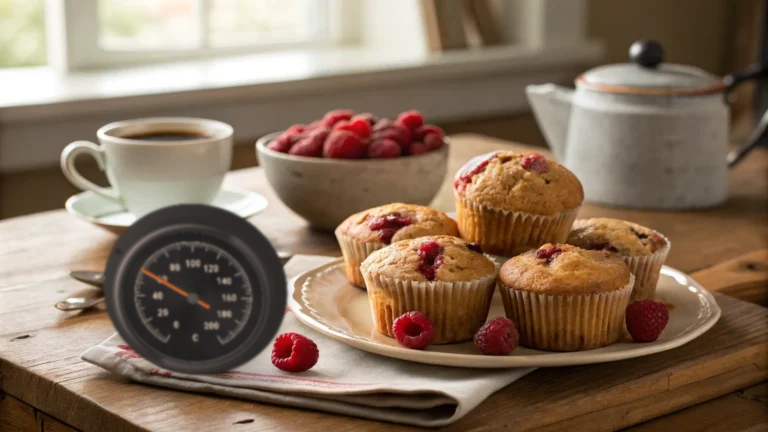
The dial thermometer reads 60 °C
